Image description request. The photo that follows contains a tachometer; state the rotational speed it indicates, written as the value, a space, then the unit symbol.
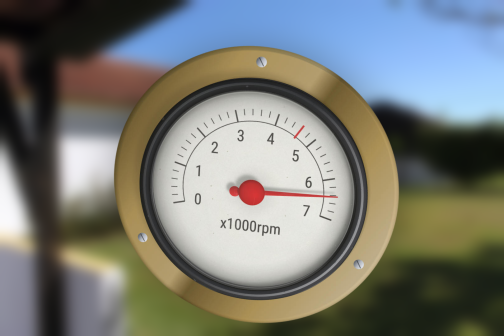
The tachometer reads 6400 rpm
